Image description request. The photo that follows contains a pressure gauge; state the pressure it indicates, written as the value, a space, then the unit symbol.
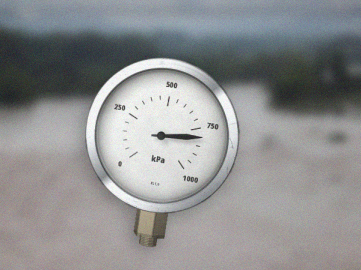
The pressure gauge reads 800 kPa
